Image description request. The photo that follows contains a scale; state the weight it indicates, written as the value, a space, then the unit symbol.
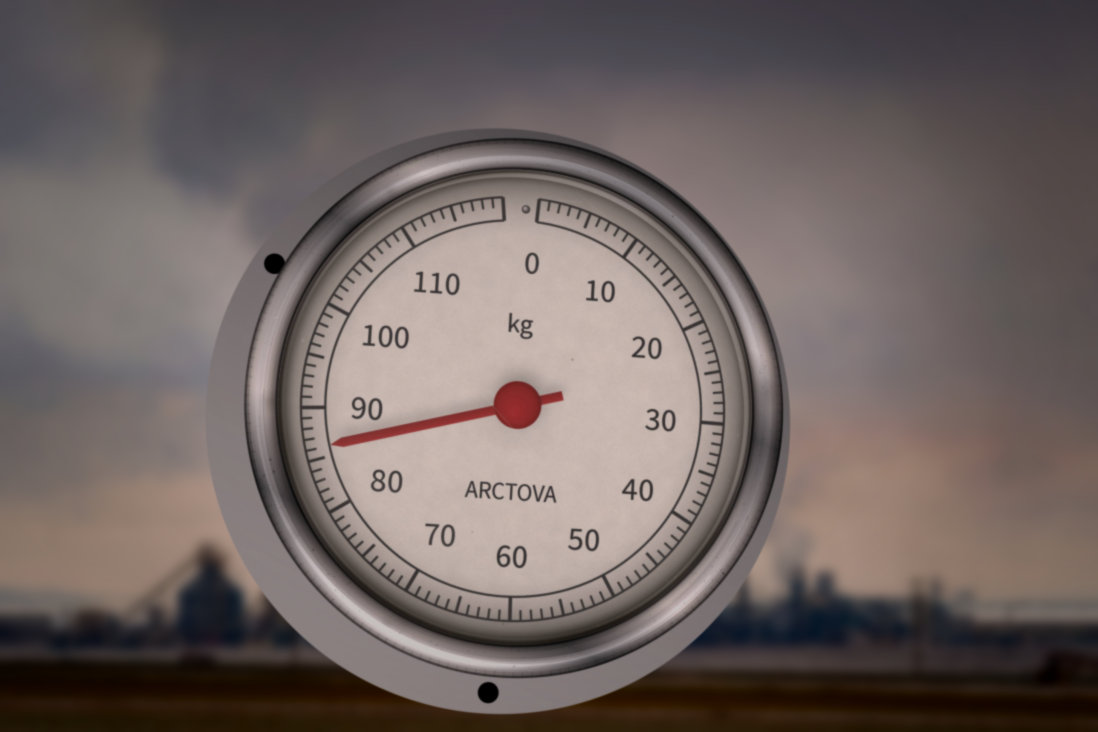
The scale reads 86 kg
